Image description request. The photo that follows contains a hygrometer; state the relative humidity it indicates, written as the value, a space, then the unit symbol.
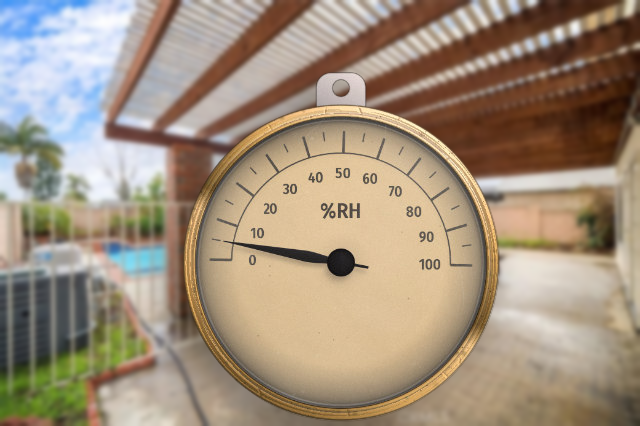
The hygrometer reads 5 %
